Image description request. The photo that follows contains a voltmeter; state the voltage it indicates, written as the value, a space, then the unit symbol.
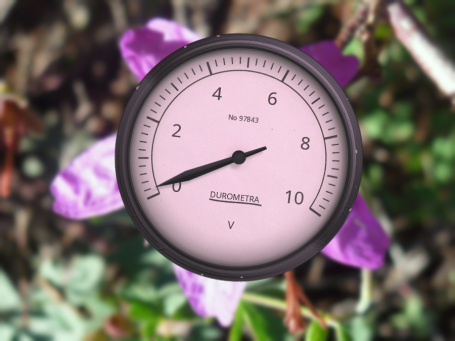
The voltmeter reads 0.2 V
